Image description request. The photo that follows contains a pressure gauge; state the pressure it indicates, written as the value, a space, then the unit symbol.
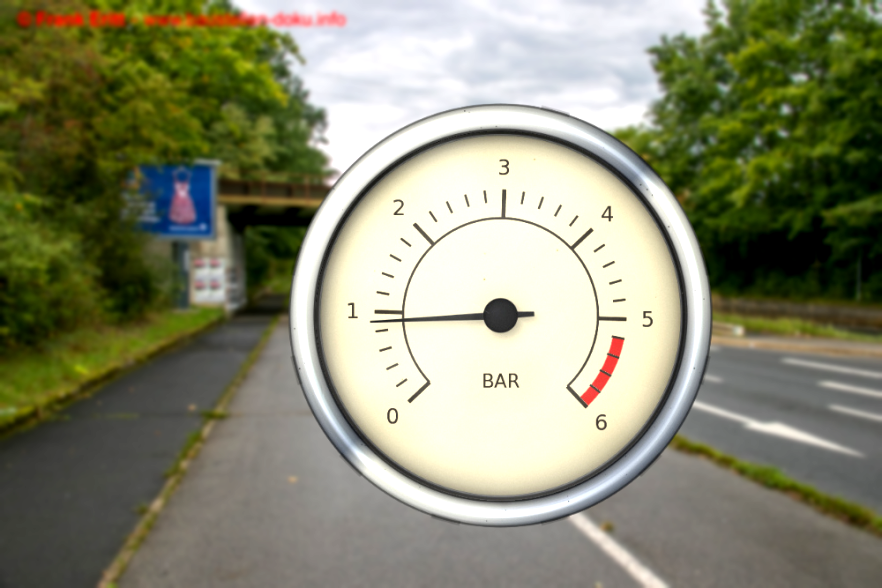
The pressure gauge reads 0.9 bar
